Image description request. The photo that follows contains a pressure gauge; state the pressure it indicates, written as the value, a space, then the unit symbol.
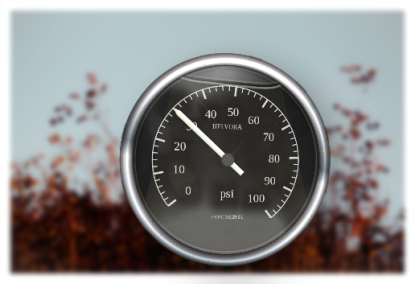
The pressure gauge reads 30 psi
